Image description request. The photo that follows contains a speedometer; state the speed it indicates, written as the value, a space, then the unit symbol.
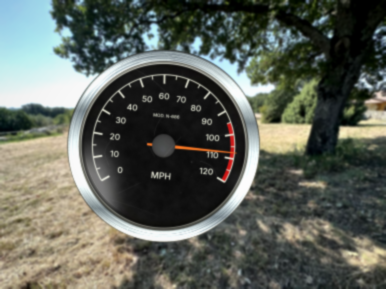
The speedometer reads 107.5 mph
